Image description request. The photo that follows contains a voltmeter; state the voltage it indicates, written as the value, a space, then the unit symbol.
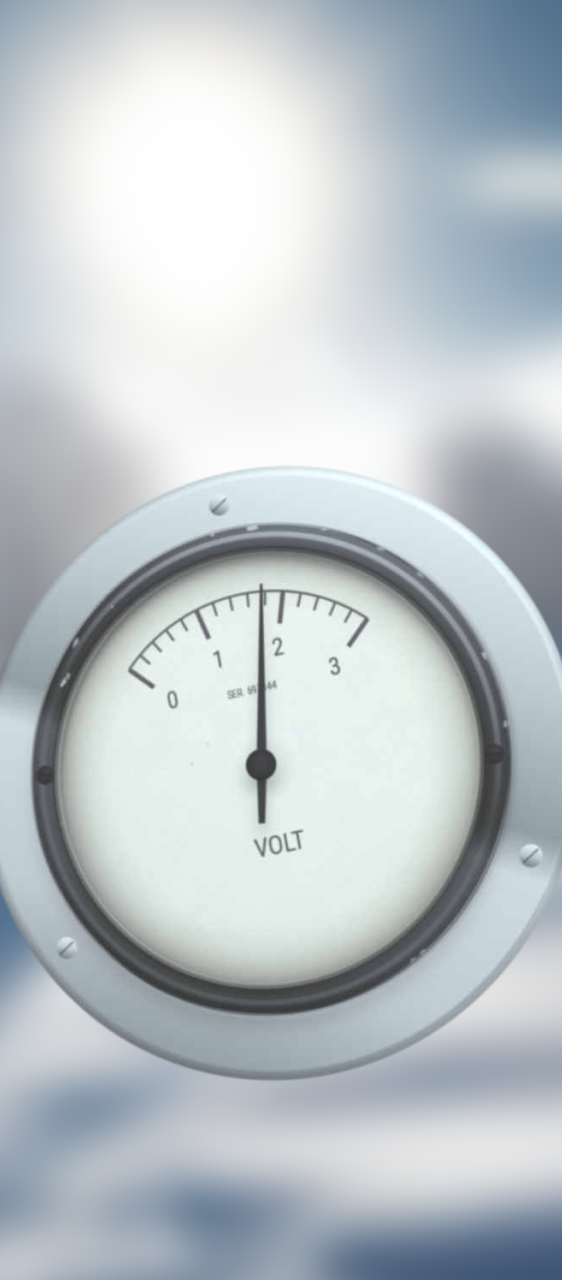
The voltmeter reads 1.8 V
